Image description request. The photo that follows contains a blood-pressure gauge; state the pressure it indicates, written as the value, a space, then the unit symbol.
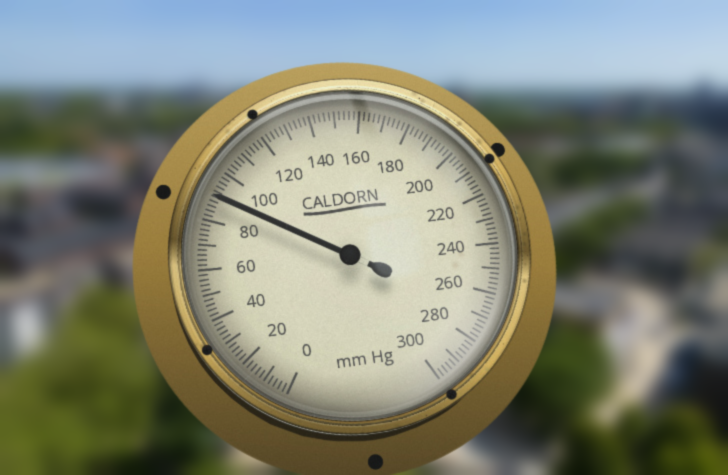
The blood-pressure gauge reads 90 mmHg
